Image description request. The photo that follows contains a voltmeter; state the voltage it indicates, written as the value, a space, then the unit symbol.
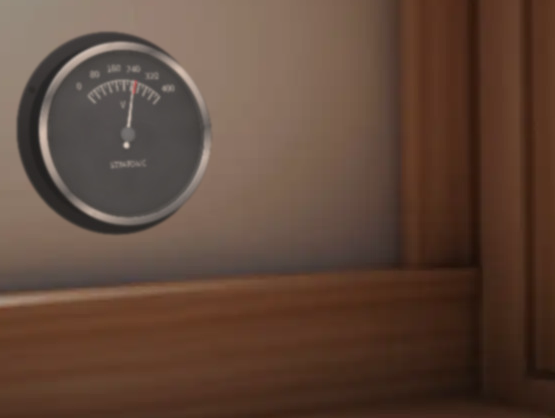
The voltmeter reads 240 V
